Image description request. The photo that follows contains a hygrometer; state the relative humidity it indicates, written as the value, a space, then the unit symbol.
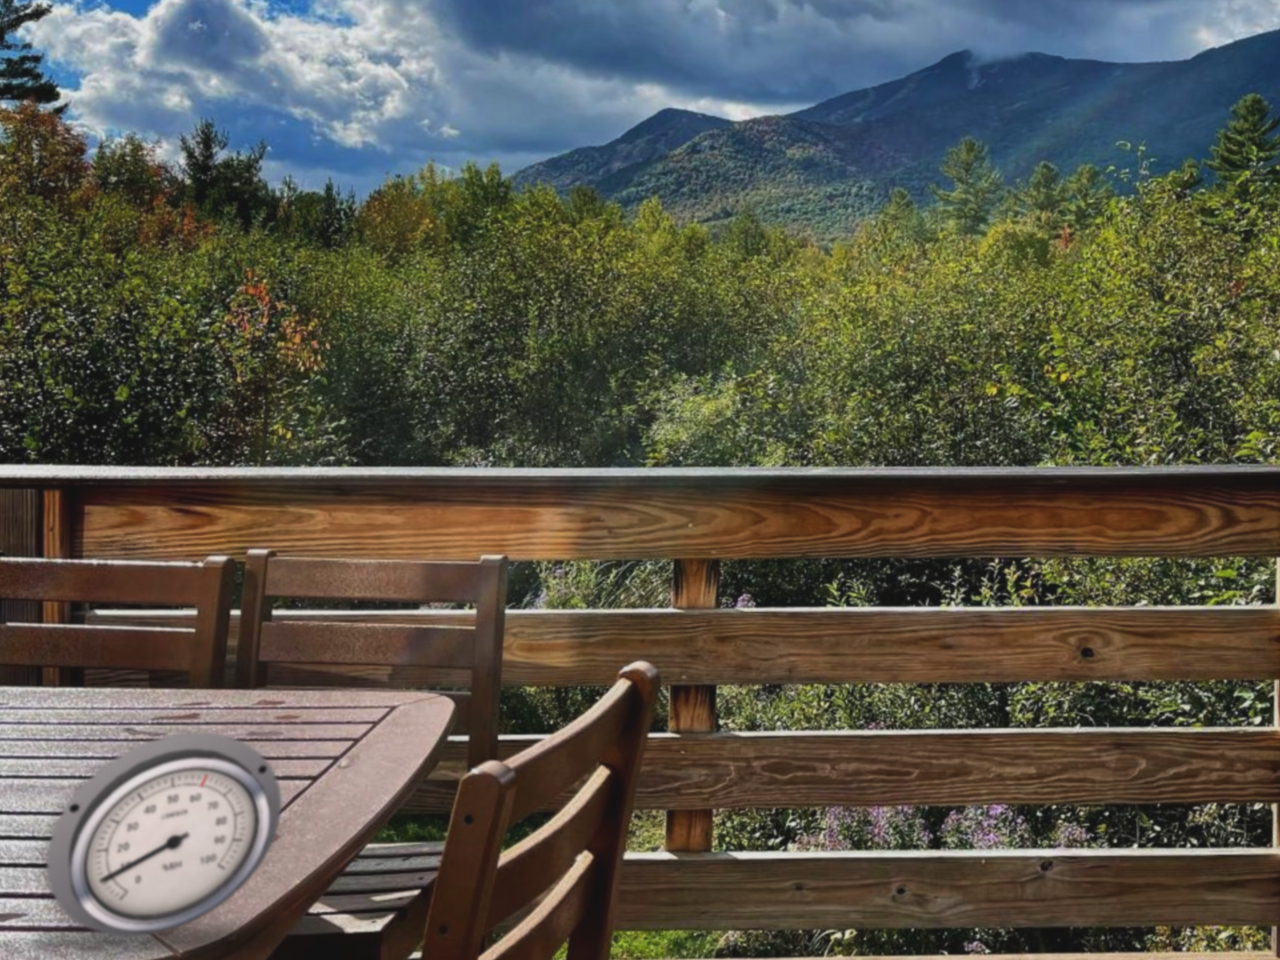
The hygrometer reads 10 %
